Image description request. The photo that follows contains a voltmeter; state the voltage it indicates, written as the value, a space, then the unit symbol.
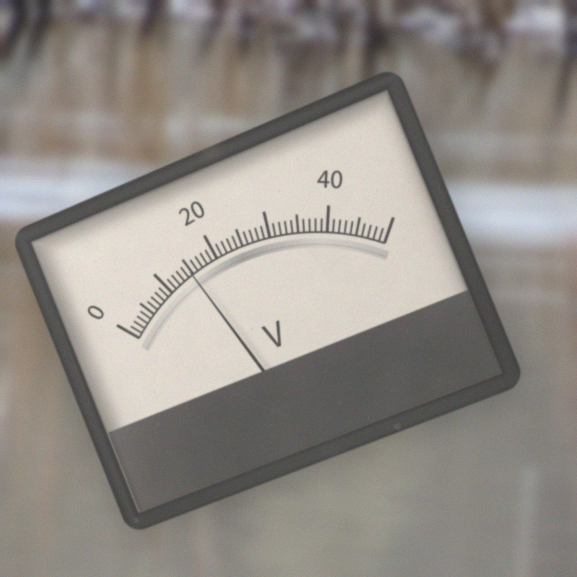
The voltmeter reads 15 V
